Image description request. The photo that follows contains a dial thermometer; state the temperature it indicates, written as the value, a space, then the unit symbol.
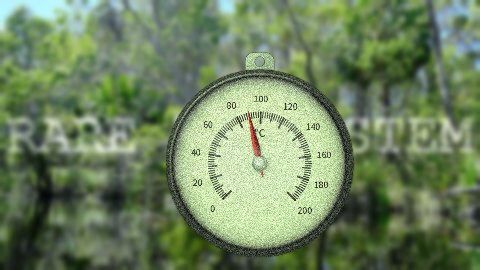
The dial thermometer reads 90 °C
